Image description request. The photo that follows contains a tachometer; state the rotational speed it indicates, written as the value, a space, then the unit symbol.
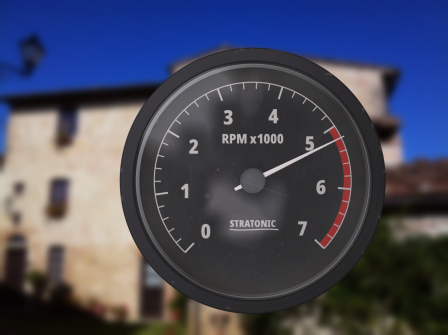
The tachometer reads 5200 rpm
